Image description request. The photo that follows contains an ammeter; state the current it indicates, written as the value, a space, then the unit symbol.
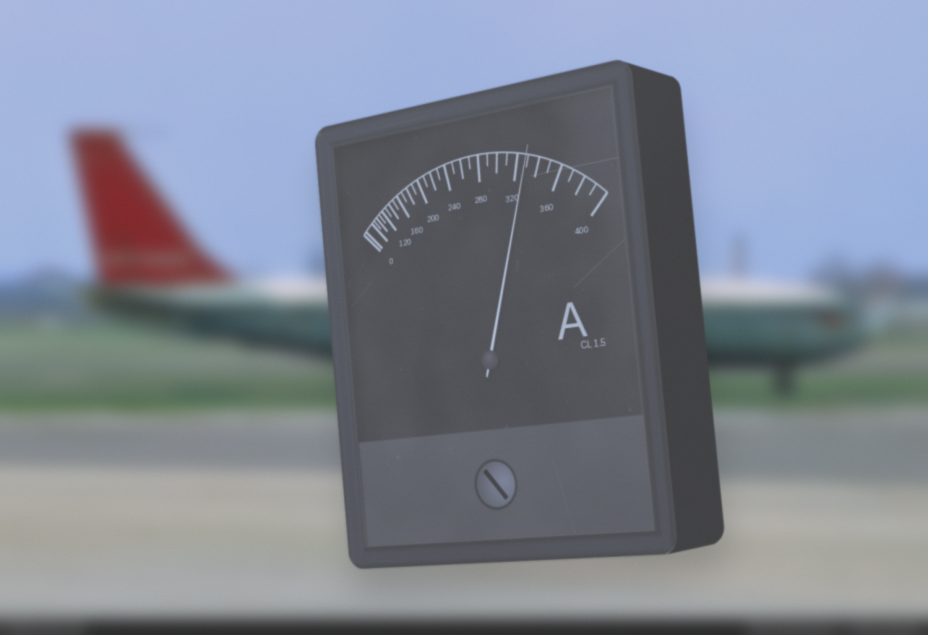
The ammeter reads 330 A
